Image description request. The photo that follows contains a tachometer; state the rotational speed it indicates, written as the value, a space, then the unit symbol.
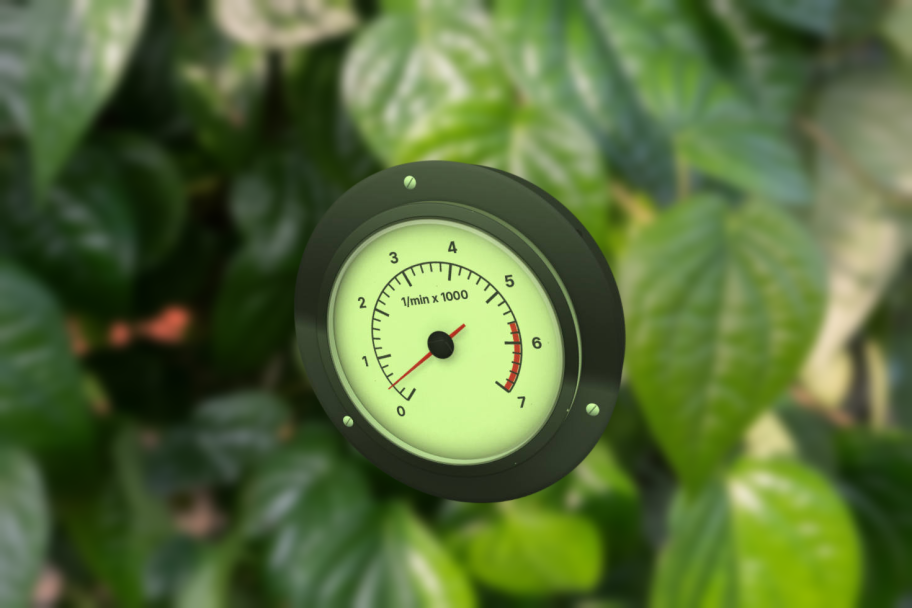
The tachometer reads 400 rpm
